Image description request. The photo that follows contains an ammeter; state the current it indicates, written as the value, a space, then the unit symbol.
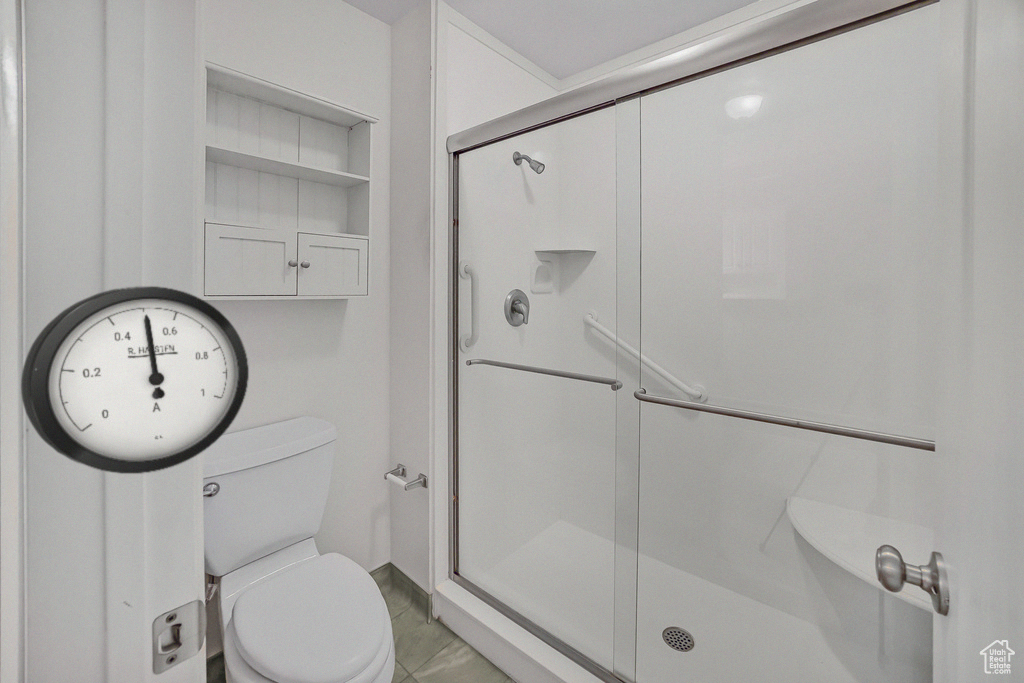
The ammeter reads 0.5 A
